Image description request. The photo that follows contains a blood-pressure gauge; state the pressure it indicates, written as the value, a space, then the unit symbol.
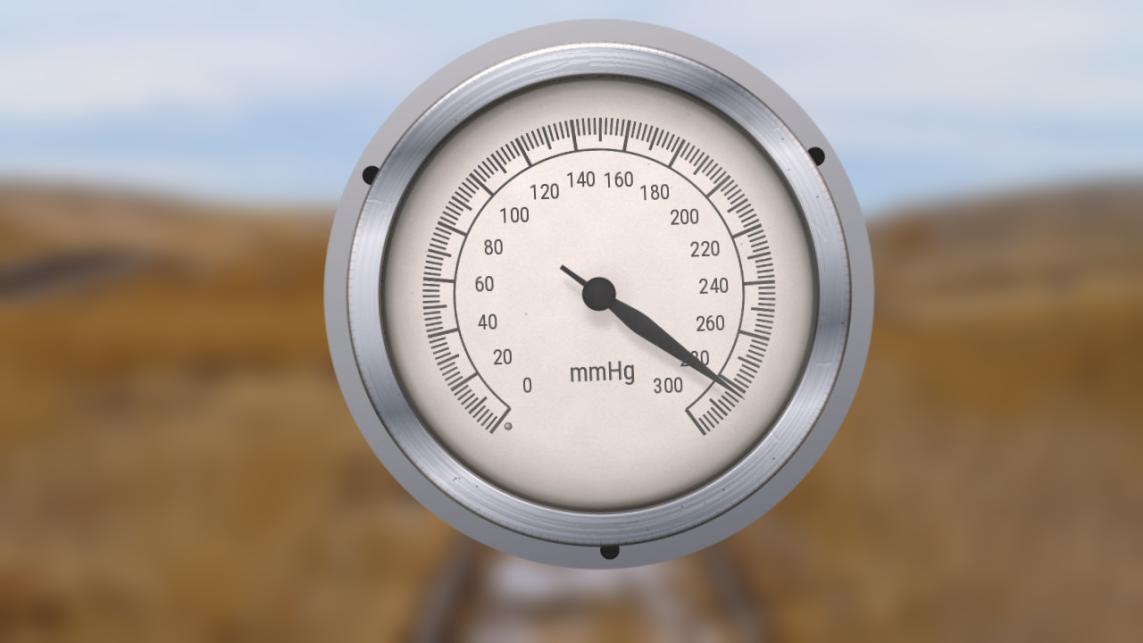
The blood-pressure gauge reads 282 mmHg
